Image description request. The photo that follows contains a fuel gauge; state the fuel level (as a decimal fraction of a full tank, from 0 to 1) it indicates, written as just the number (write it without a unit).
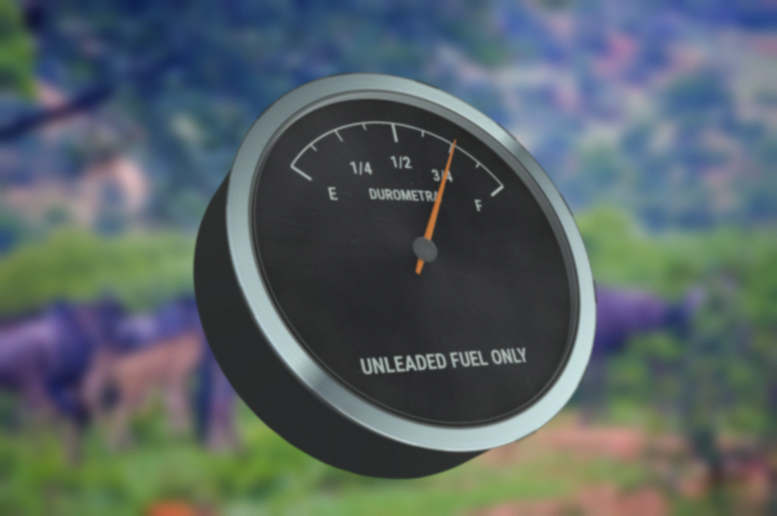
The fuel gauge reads 0.75
